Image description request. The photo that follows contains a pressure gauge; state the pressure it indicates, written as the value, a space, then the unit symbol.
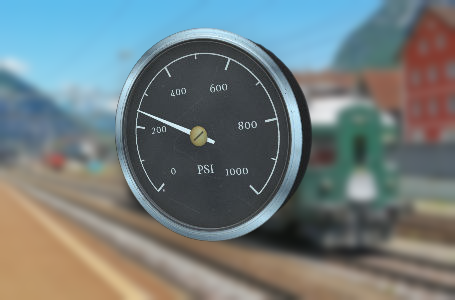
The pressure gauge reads 250 psi
